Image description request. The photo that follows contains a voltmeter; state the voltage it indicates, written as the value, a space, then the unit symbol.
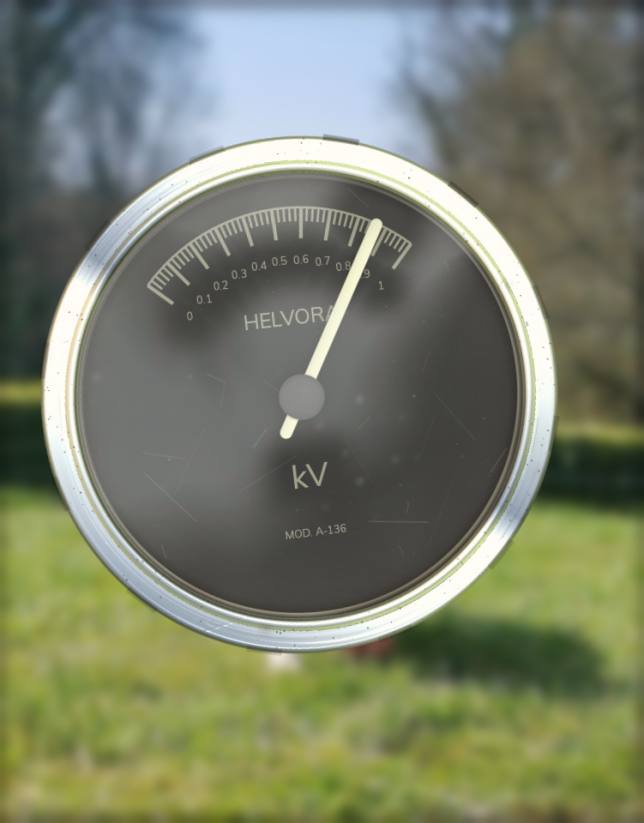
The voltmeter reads 0.86 kV
